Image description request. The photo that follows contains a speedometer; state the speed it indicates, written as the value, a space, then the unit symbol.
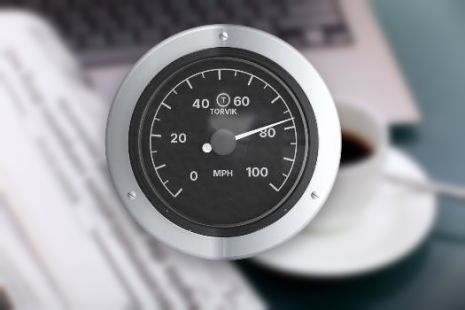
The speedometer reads 77.5 mph
